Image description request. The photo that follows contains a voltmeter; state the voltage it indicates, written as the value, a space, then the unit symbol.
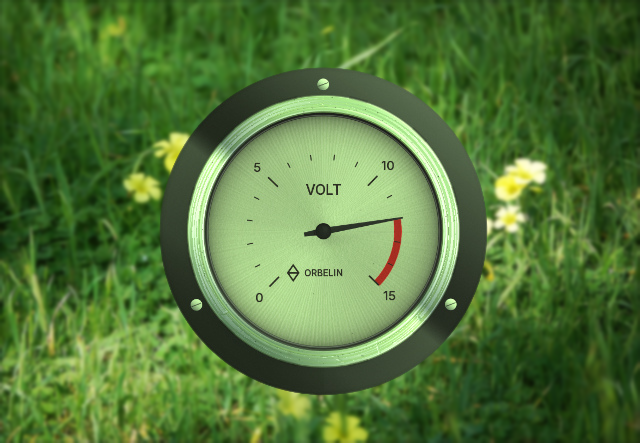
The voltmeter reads 12 V
